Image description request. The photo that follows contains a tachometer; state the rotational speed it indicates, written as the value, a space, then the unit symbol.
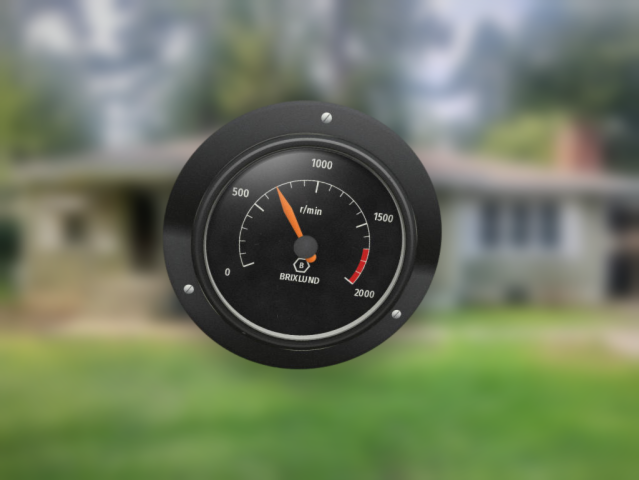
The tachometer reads 700 rpm
